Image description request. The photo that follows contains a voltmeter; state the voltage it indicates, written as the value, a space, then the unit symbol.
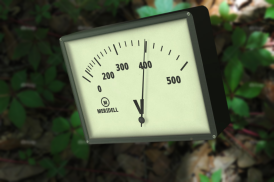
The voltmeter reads 400 V
